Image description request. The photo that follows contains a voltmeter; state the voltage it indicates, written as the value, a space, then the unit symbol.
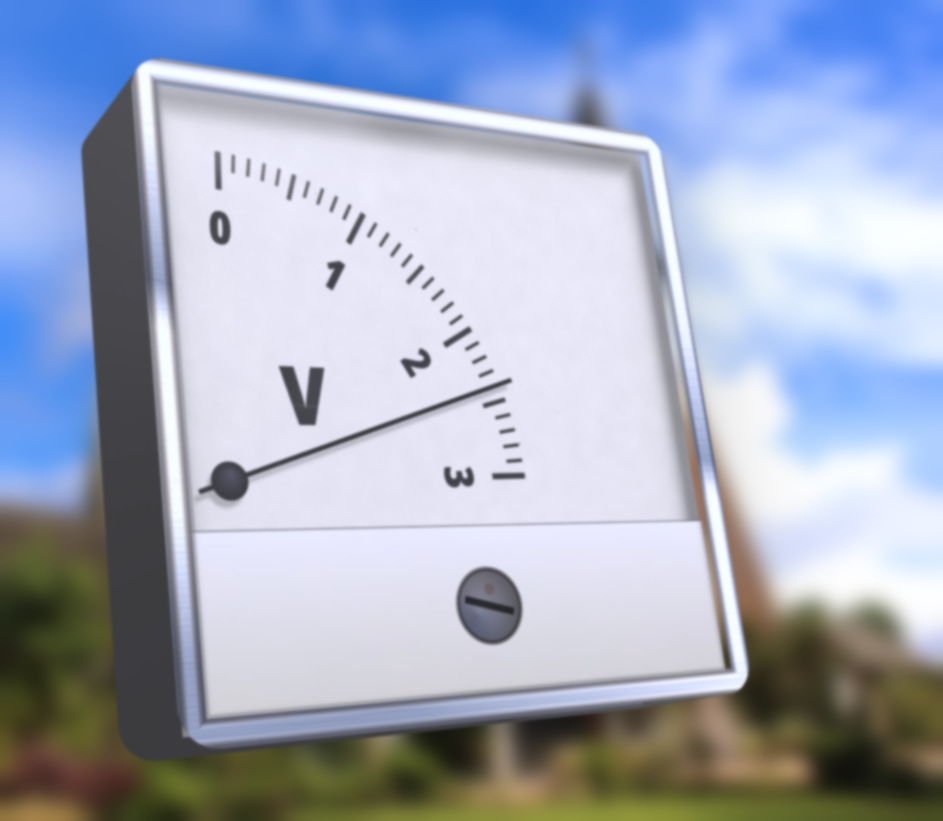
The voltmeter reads 2.4 V
